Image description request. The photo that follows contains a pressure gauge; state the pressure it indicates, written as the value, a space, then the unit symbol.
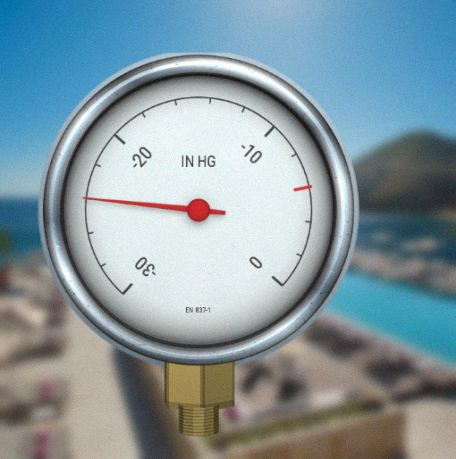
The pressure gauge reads -24 inHg
